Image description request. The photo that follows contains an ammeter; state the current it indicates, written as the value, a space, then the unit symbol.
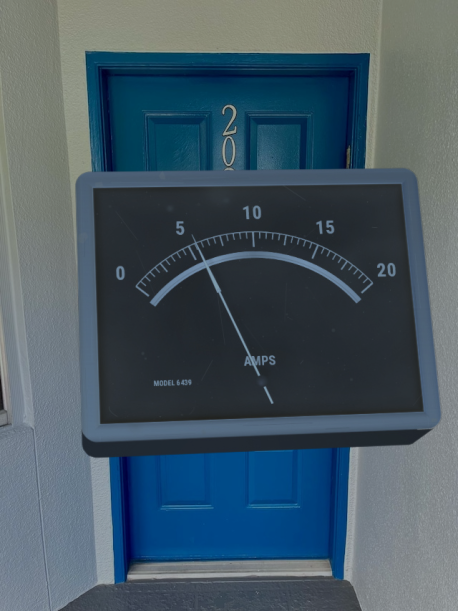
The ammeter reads 5.5 A
